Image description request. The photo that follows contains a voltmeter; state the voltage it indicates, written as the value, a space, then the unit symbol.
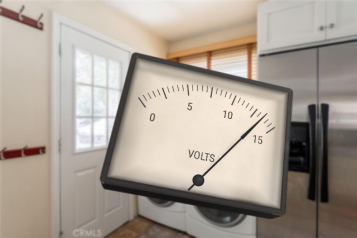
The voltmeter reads 13.5 V
